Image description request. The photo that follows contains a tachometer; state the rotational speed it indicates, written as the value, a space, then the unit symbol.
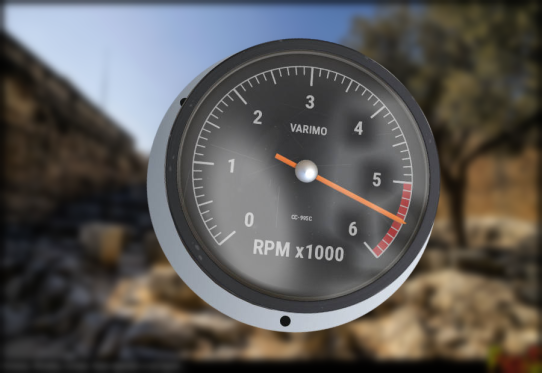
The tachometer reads 5500 rpm
